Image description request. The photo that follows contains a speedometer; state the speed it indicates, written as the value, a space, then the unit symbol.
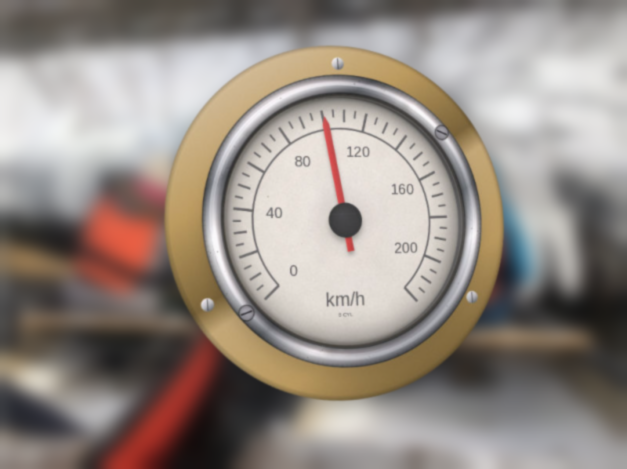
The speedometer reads 100 km/h
